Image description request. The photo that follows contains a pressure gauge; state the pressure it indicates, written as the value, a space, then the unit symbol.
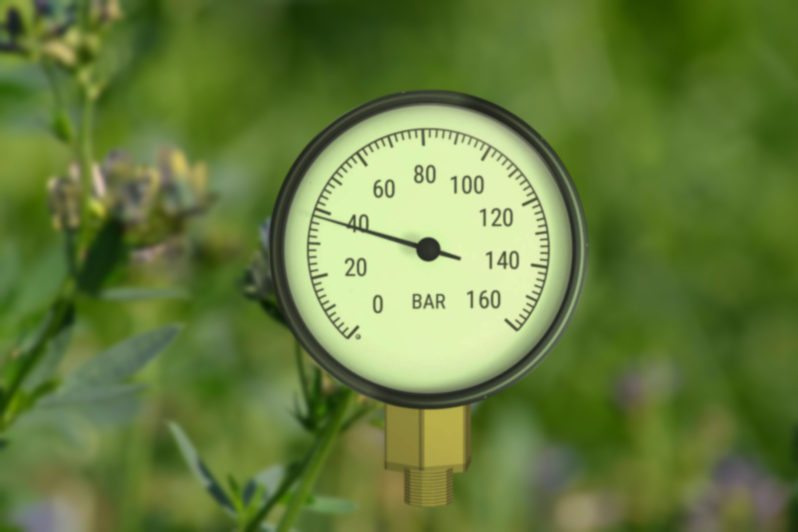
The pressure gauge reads 38 bar
